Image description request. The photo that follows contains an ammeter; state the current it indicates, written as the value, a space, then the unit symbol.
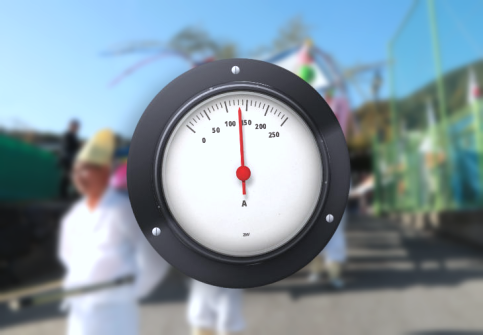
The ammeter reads 130 A
